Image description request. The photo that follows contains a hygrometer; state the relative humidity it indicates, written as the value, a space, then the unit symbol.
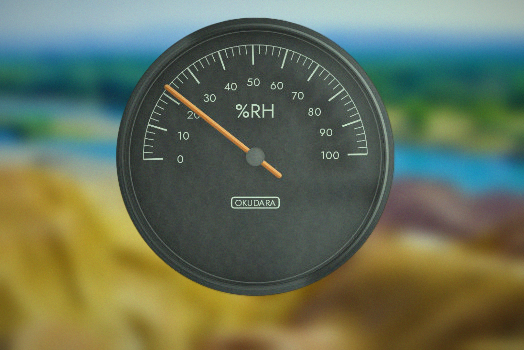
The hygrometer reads 22 %
